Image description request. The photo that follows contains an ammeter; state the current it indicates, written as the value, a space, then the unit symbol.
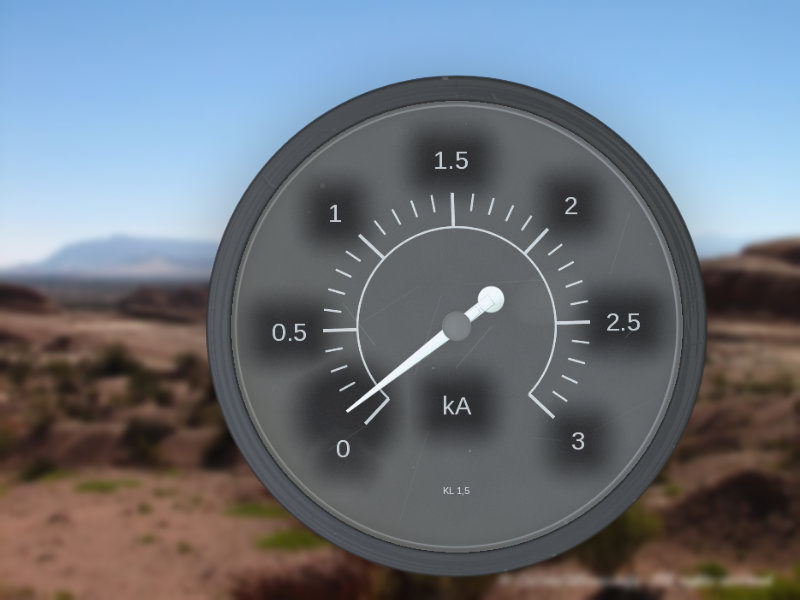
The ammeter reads 0.1 kA
